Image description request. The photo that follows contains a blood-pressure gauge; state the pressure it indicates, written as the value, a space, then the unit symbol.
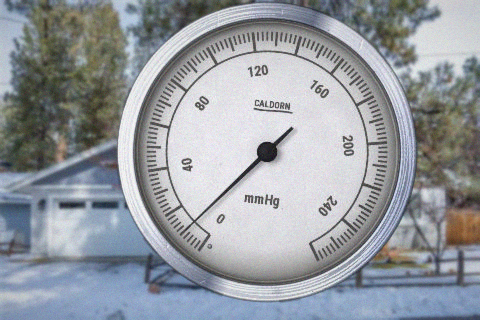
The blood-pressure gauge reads 10 mmHg
